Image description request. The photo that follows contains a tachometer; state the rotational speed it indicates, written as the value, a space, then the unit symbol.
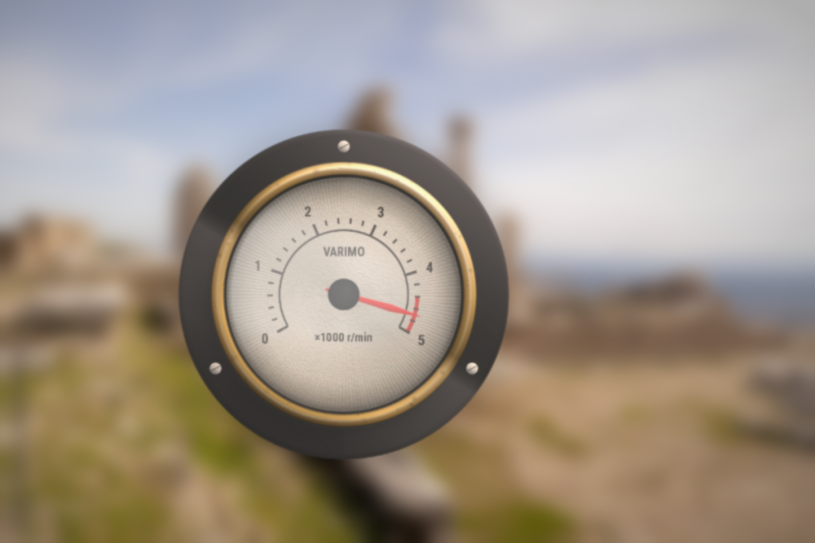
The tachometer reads 4700 rpm
